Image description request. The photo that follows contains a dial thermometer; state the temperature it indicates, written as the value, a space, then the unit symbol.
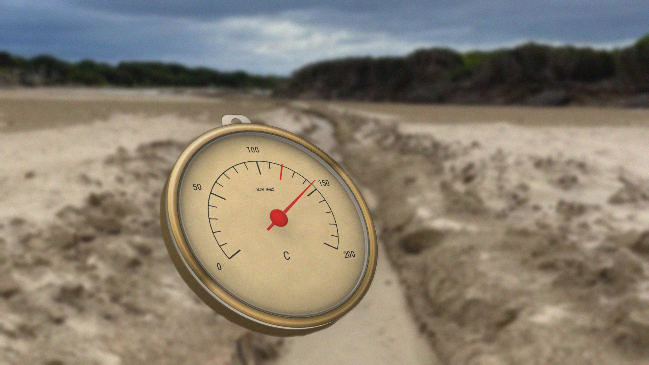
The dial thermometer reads 145 °C
